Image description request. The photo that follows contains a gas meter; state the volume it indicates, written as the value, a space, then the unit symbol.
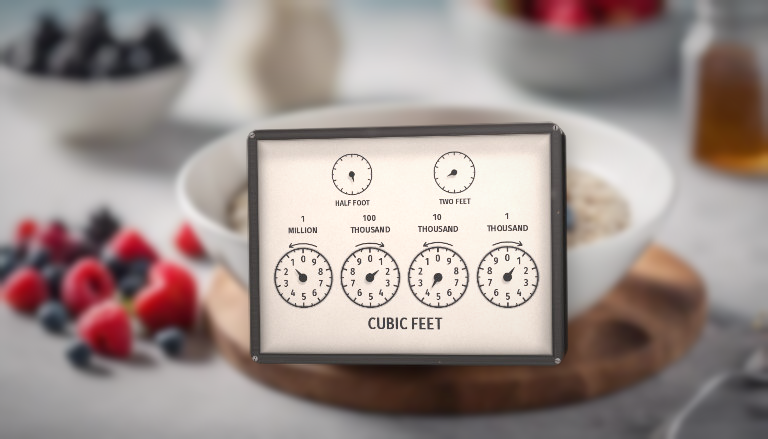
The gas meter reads 114100 ft³
